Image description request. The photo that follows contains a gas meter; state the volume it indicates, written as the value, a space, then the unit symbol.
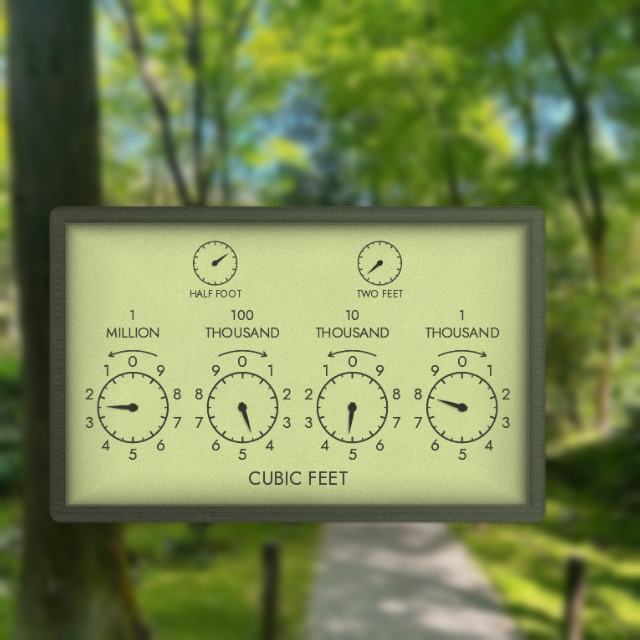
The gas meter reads 244800 ft³
